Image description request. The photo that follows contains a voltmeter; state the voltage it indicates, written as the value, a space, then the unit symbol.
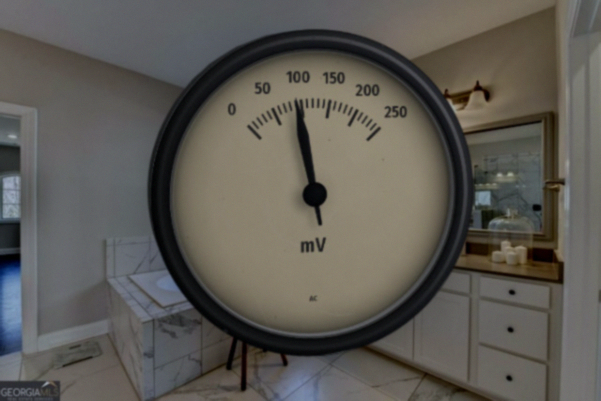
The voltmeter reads 90 mV
